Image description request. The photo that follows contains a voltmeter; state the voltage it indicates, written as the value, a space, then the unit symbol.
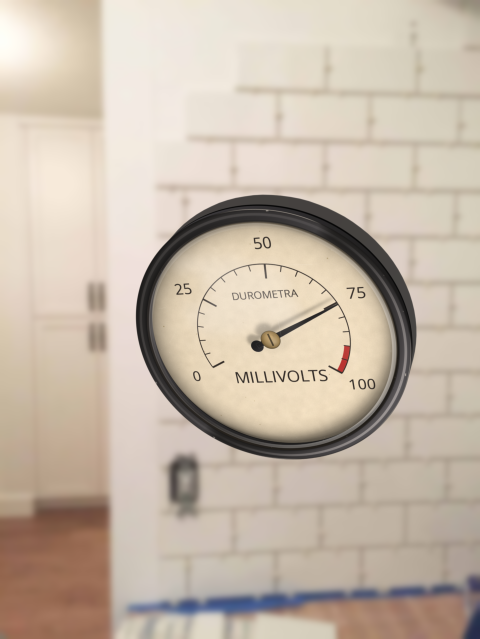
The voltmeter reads 75 mV
